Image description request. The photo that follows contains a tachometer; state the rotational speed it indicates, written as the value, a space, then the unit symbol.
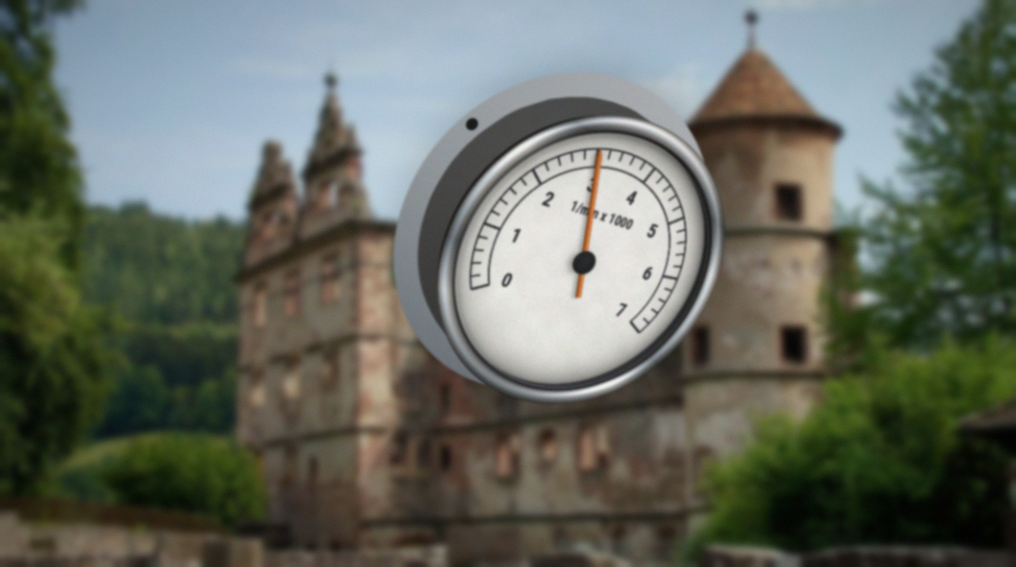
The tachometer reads 3000 rpm
